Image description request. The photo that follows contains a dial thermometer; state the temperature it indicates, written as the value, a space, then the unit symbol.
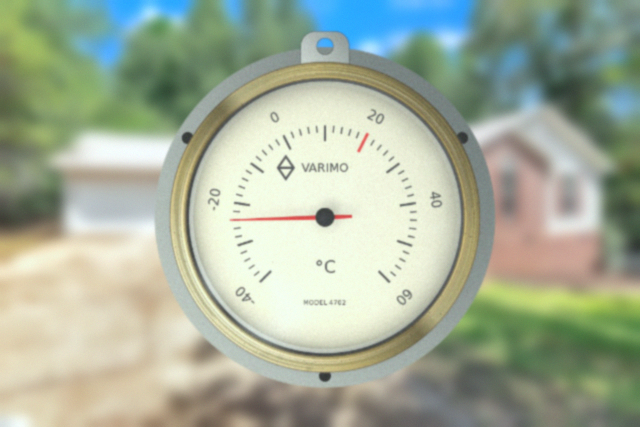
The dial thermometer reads -24 °C
